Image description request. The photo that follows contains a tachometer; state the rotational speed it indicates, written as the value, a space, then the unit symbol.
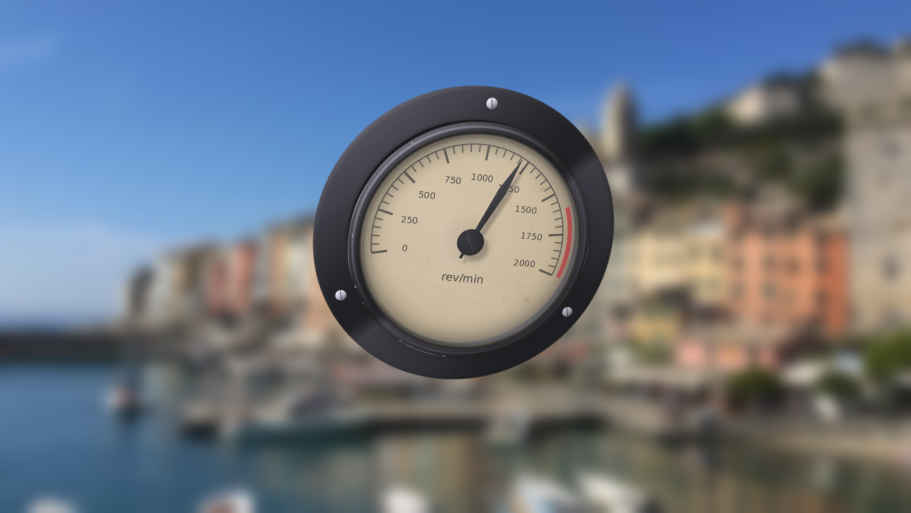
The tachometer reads 1200 rpm
